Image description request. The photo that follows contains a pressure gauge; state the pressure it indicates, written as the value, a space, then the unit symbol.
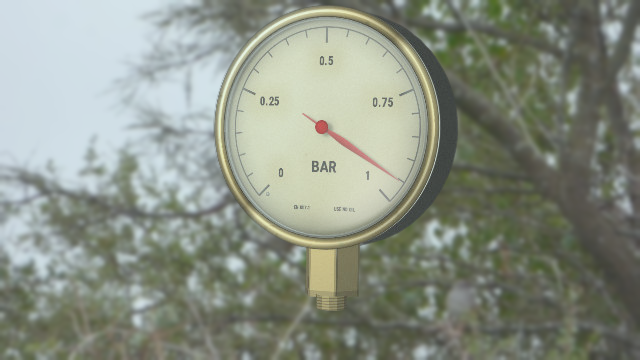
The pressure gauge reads 0.95 bar
